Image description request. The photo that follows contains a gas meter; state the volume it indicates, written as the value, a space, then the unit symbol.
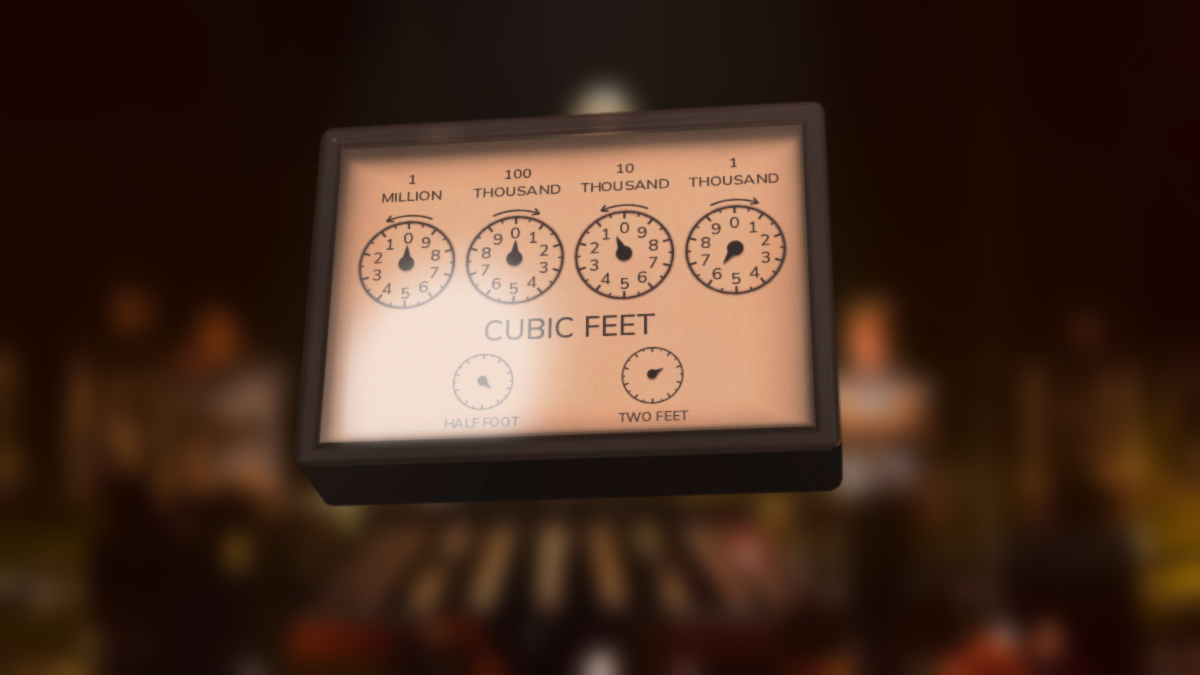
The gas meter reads 600 ft³
